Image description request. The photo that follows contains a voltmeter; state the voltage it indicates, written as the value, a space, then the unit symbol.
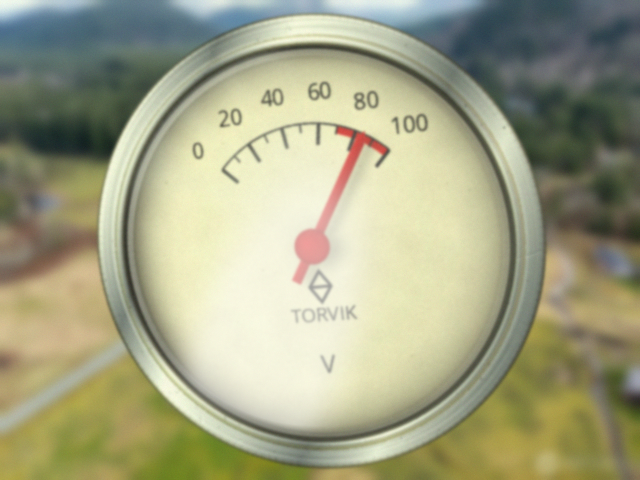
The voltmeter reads 85 V
